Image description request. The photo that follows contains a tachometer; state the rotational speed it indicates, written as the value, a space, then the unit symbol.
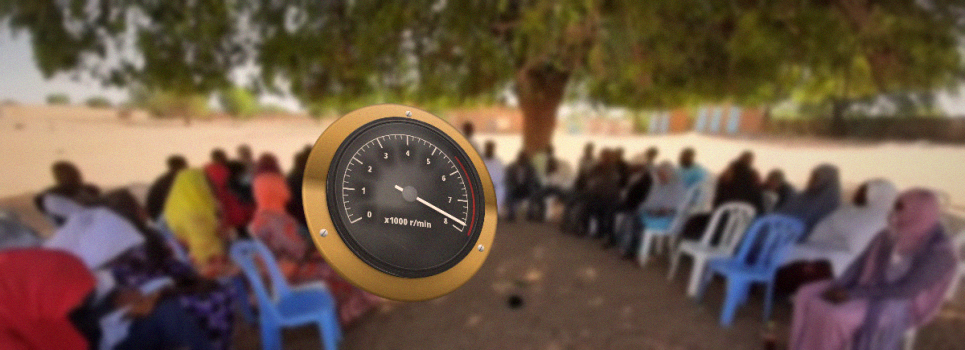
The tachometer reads 7800 rpm
